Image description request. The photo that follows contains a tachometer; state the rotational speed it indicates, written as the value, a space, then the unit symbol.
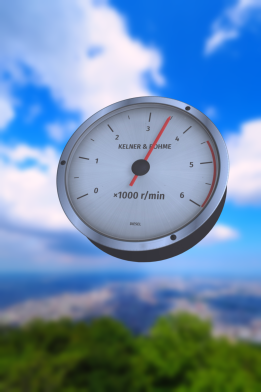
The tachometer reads 3500 rpm
